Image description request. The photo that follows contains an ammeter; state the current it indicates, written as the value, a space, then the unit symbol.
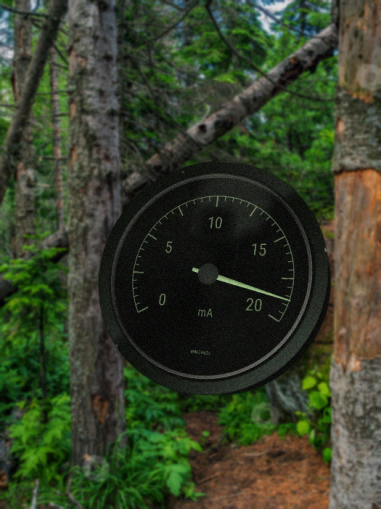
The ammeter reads 18.75 mA
